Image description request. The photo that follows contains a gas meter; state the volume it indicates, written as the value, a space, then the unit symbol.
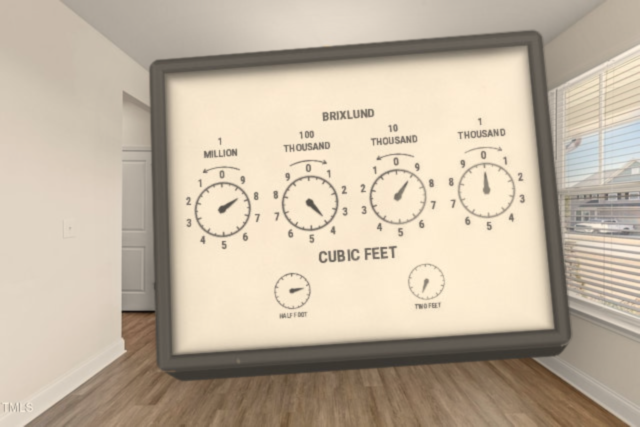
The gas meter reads 839000 ft³
